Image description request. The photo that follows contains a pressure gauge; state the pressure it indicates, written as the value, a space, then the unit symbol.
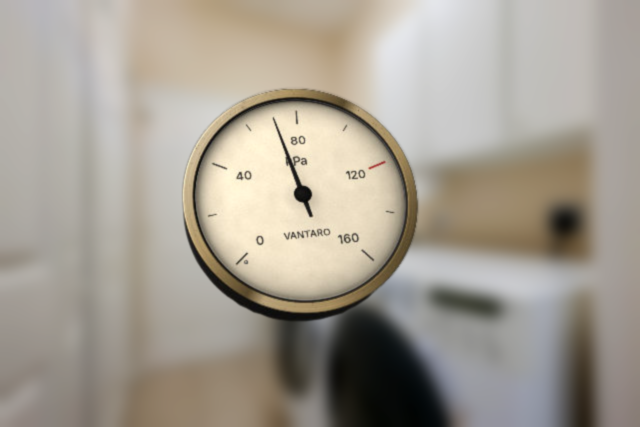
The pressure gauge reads 70 kPa
